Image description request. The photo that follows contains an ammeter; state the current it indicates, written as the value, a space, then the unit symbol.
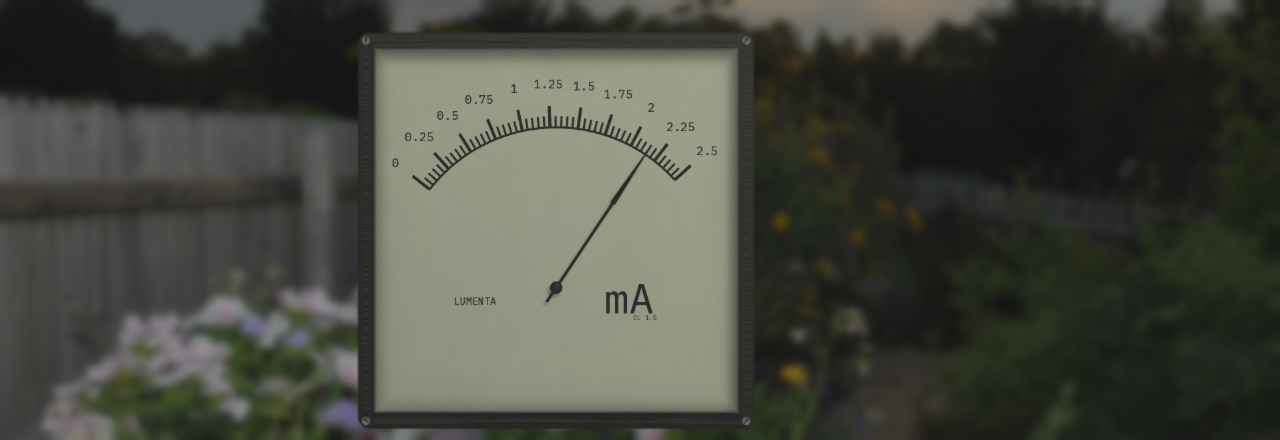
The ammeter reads 2.15 mA
